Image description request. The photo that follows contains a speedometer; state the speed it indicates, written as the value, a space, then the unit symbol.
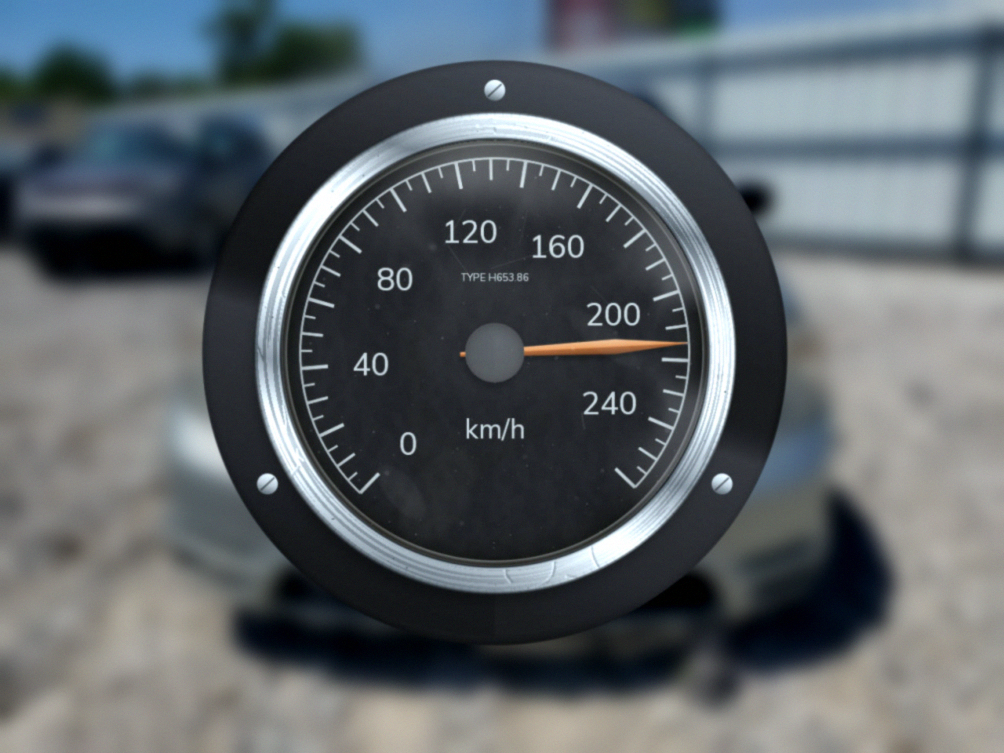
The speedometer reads 215 km/h
